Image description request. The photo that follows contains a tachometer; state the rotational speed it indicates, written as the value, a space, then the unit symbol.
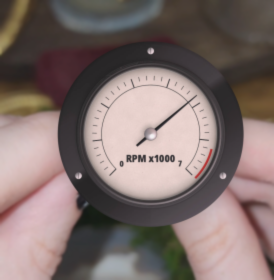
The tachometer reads 4800 rpm
